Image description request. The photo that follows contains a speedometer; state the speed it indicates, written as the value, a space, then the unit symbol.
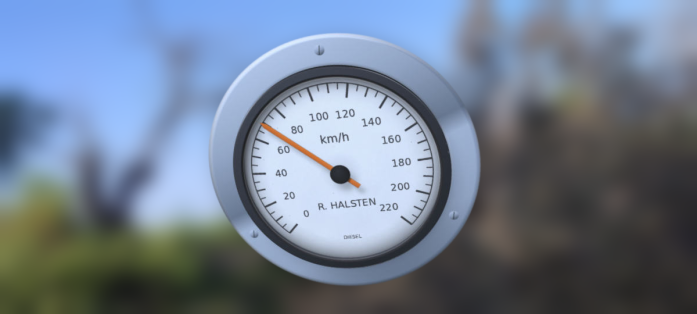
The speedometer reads 70 km/h
